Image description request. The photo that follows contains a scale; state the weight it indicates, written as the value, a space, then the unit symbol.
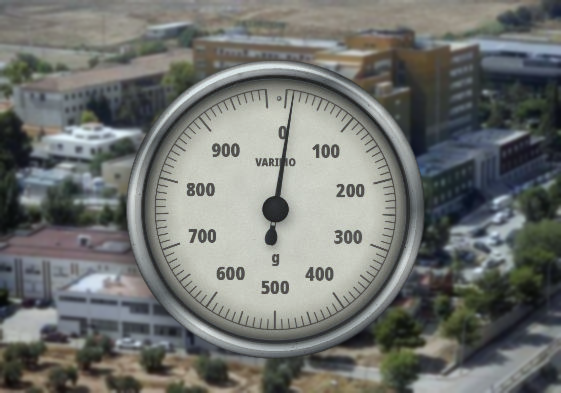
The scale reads 10 g
